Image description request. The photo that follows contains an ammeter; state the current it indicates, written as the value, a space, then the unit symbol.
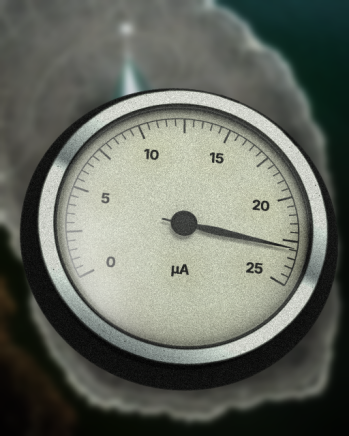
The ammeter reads 23 µA
